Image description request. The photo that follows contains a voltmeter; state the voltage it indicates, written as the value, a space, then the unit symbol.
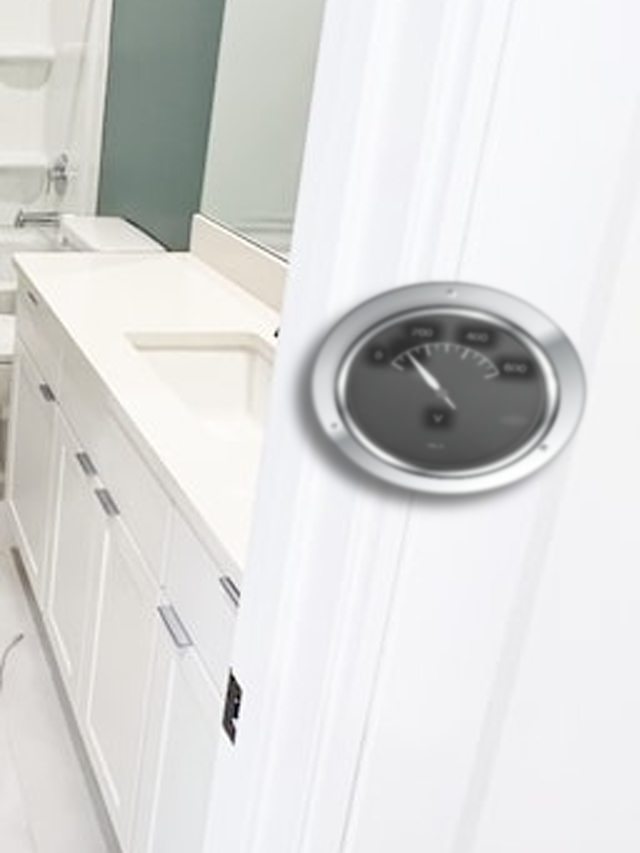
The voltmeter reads 100 V
